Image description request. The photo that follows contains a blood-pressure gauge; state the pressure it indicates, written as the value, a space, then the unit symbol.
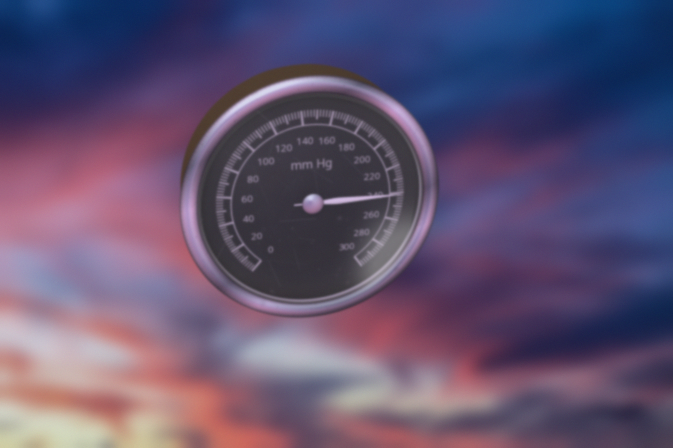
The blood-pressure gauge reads 240 mmHg
